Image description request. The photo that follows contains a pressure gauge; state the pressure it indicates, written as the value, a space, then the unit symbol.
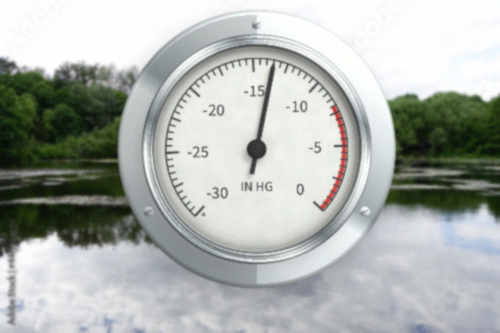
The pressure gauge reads -13.5 inHg
